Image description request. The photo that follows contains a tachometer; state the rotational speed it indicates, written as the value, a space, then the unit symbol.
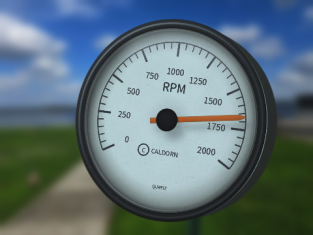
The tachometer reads 1675 rpm
